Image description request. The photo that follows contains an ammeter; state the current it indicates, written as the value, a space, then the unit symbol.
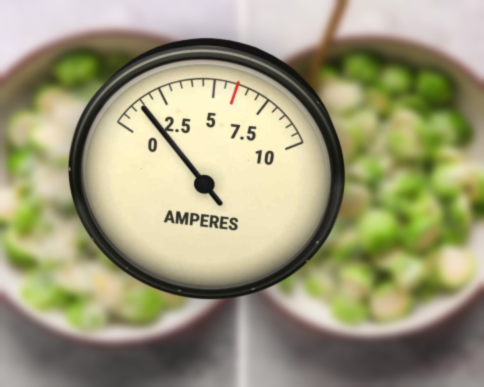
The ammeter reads 1.5 A
